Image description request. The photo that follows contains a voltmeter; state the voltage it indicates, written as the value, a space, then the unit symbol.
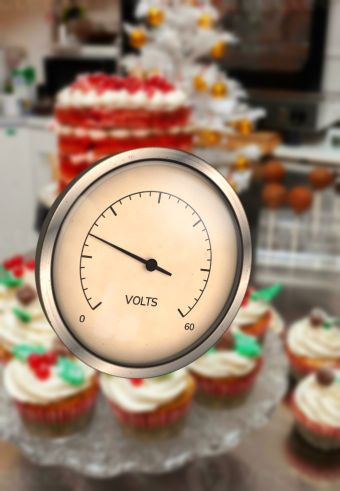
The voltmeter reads 14 V
